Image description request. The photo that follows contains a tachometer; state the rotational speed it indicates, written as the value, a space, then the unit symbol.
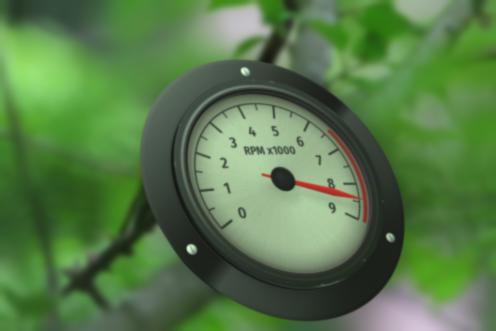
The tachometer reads 8500 rpm
